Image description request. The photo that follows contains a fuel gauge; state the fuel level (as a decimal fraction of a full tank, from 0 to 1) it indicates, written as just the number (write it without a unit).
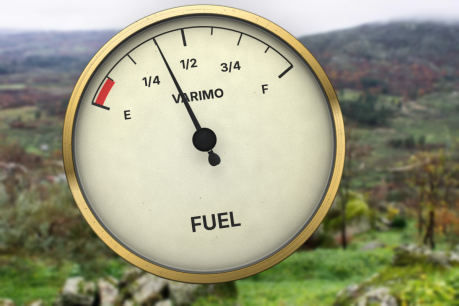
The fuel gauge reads 0.375
